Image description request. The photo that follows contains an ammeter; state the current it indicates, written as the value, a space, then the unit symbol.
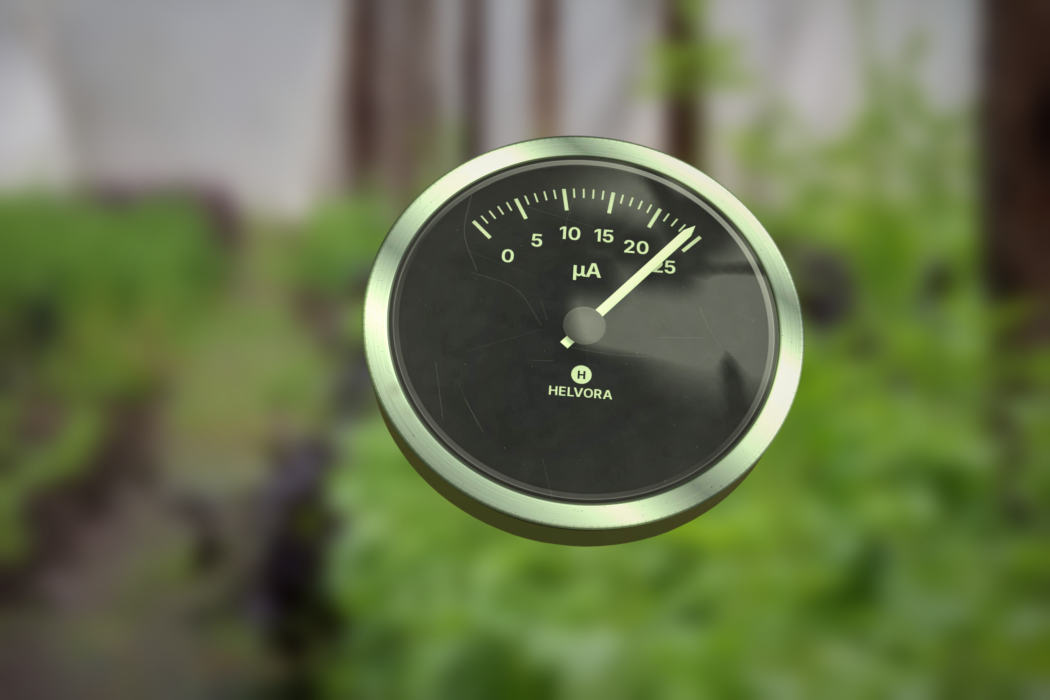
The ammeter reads 24 µA
